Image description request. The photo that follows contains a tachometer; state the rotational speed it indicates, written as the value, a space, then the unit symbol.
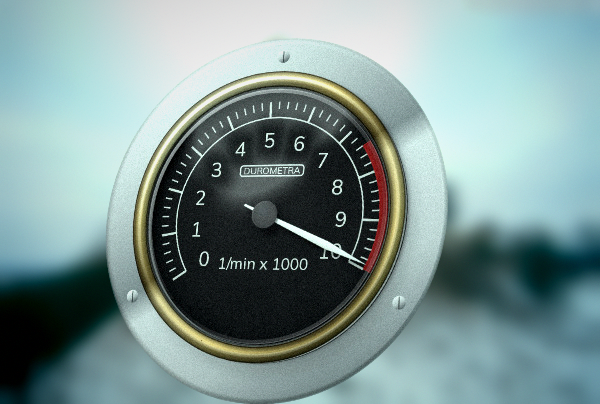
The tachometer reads 9900 rpm
